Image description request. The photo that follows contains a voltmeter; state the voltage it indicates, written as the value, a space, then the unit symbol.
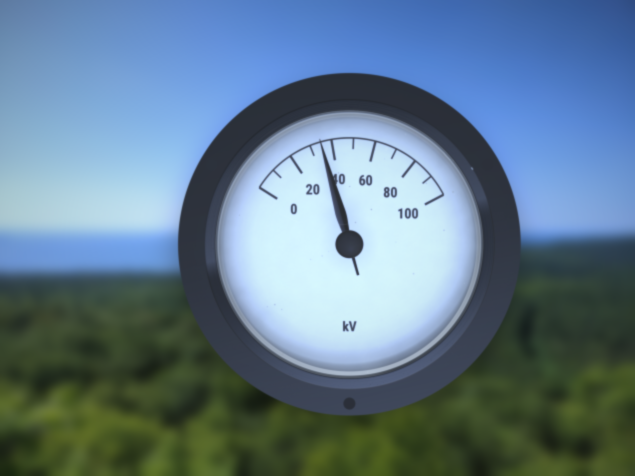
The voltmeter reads 35 kV
